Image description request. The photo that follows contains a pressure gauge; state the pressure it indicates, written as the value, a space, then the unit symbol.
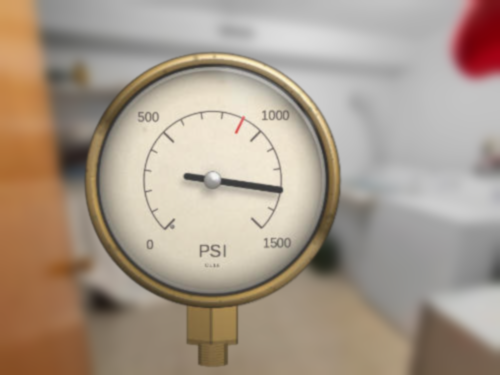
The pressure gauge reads 1300 psi
